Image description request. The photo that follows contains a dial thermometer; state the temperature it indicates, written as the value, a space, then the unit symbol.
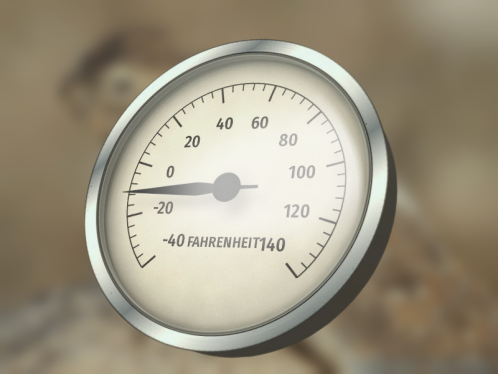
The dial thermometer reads -12 °F
